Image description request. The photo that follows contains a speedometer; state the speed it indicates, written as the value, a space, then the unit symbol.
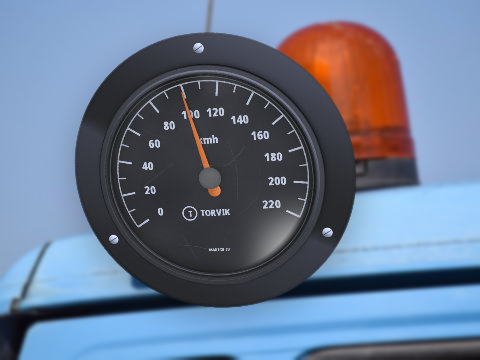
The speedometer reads 100 km/h
